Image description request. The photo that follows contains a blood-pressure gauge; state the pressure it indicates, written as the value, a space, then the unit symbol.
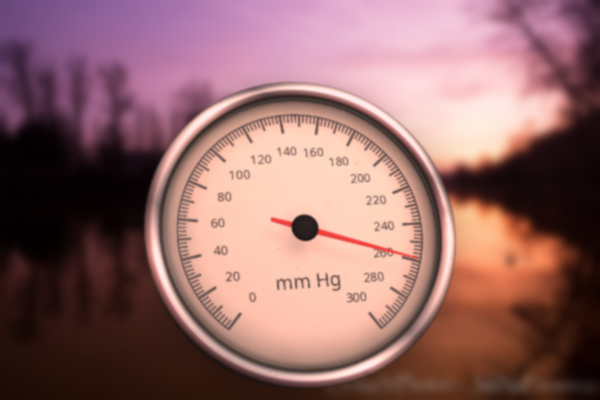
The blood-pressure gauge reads 260 mmHg
